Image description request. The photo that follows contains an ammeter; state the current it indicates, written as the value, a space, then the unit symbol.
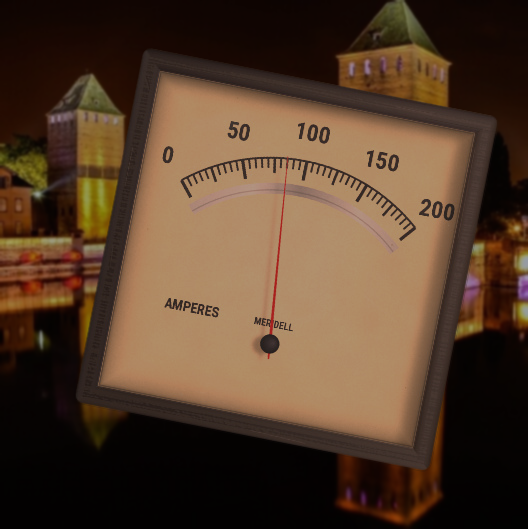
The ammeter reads 85 A
